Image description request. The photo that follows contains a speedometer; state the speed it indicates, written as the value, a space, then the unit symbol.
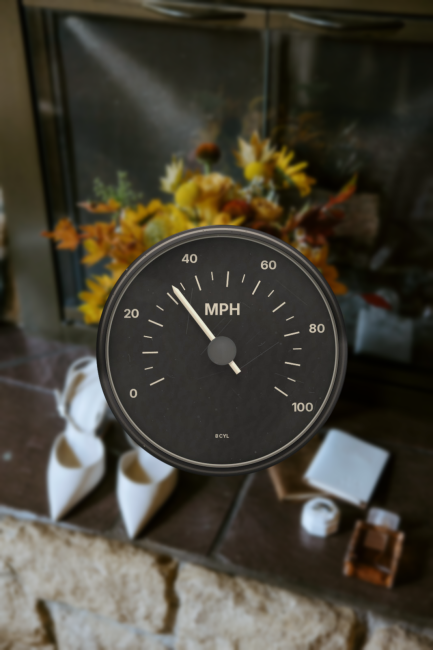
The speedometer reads 32.5 mph
